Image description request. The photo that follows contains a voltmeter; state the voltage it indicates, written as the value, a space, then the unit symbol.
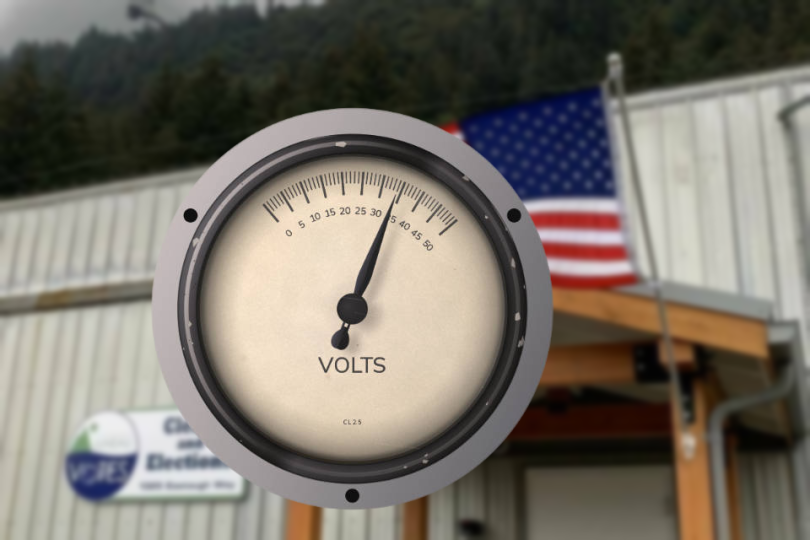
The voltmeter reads 34 V
